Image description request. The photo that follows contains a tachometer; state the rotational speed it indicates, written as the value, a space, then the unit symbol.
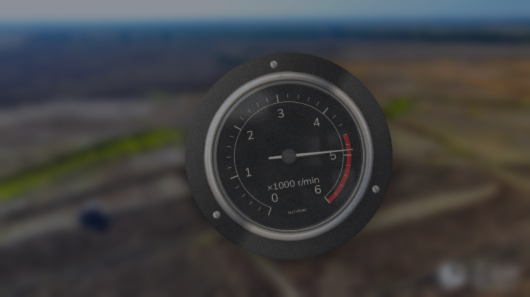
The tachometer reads 4900 rpm
